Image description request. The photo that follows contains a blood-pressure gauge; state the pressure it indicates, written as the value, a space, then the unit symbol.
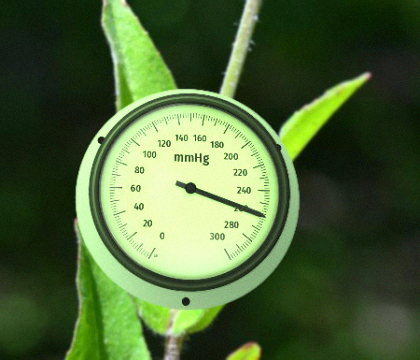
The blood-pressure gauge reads 260 mmHg
